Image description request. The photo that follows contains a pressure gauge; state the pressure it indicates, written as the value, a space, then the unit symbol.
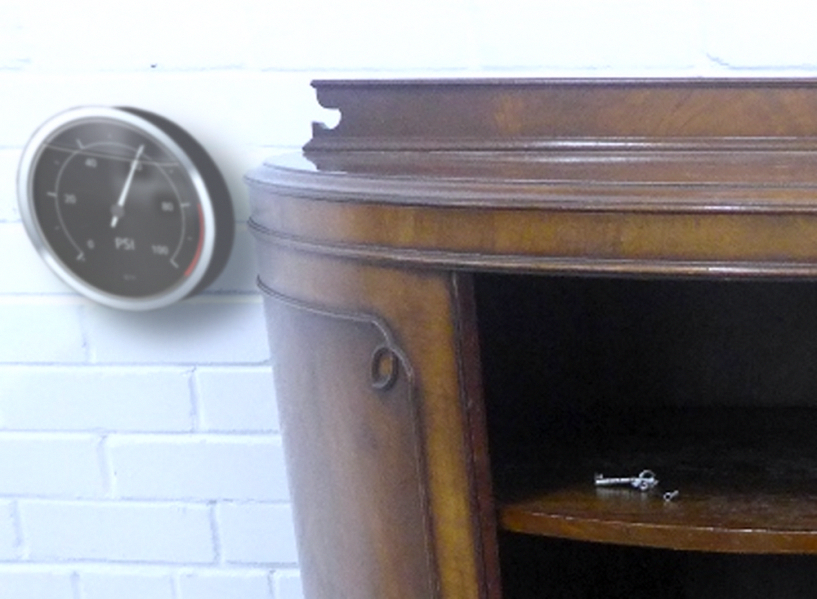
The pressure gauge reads 60 psi
